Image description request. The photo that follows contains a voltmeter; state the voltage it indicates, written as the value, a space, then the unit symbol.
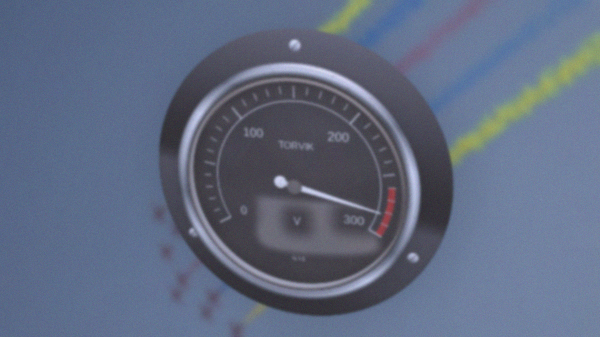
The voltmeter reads 280 V
